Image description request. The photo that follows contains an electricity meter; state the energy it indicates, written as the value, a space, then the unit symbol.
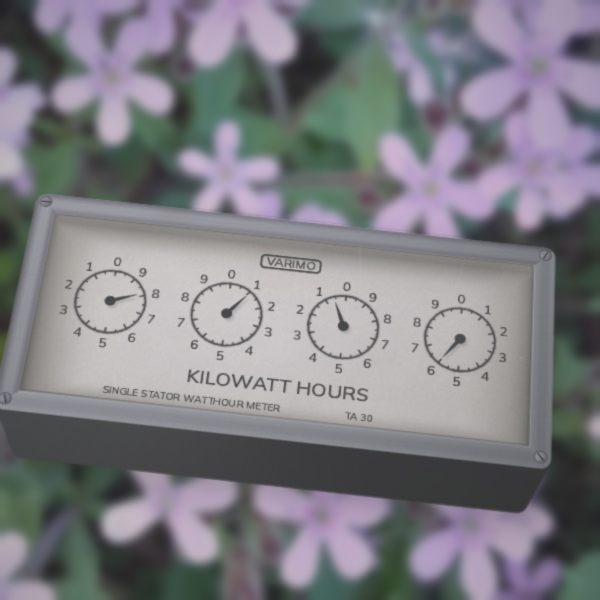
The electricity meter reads 8106 kWh
